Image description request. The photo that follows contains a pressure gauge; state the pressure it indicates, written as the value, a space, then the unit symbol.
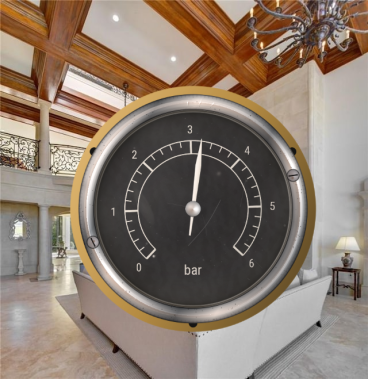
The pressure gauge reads 3.2 bar
